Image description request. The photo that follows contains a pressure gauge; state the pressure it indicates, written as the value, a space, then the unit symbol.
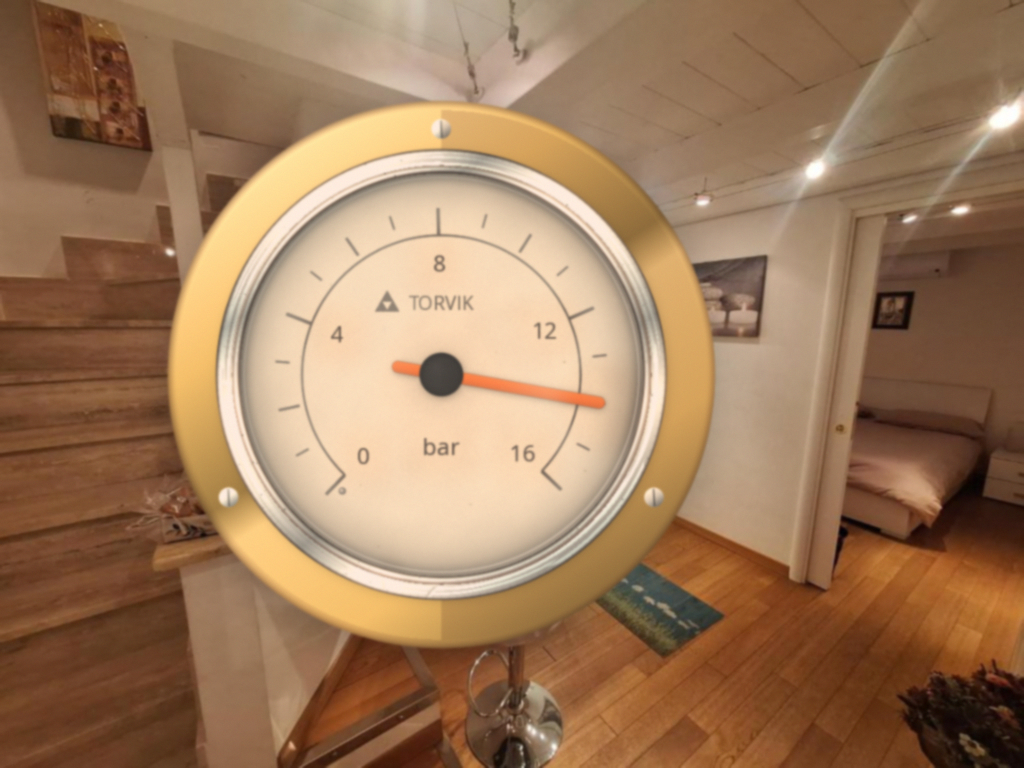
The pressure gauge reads 14 bar
